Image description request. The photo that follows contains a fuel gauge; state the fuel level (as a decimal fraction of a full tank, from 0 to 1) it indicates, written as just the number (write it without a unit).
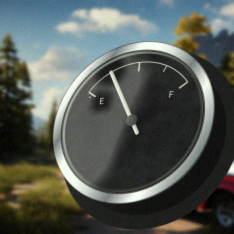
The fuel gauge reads 0.25
